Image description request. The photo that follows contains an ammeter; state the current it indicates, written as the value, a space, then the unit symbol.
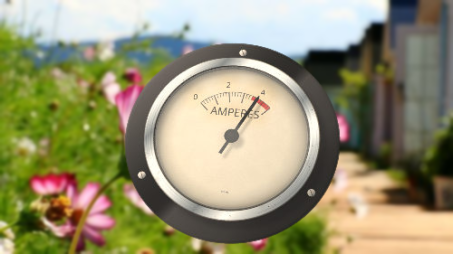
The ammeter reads 4 A
